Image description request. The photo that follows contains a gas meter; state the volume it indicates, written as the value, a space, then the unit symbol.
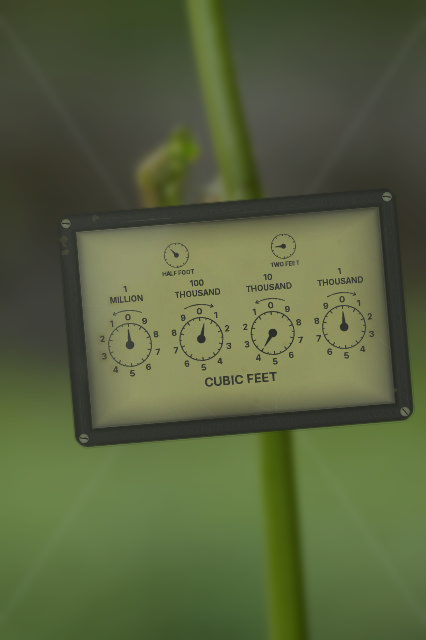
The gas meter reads 4000 ft³
